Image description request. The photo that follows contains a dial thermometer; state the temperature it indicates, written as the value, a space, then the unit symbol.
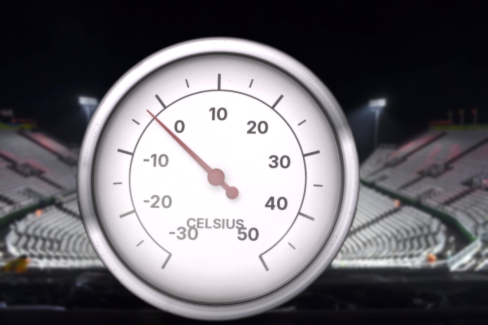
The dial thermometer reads -2.5 °C
